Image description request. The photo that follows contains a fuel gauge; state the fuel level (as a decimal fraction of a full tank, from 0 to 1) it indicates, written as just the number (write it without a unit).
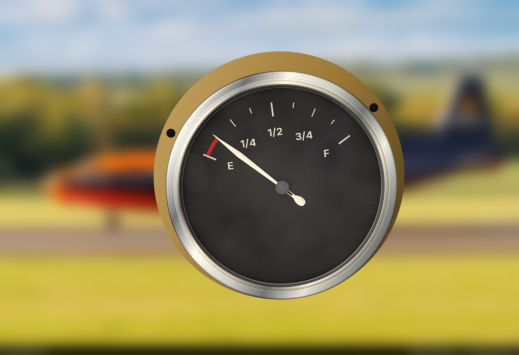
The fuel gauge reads 0.125
